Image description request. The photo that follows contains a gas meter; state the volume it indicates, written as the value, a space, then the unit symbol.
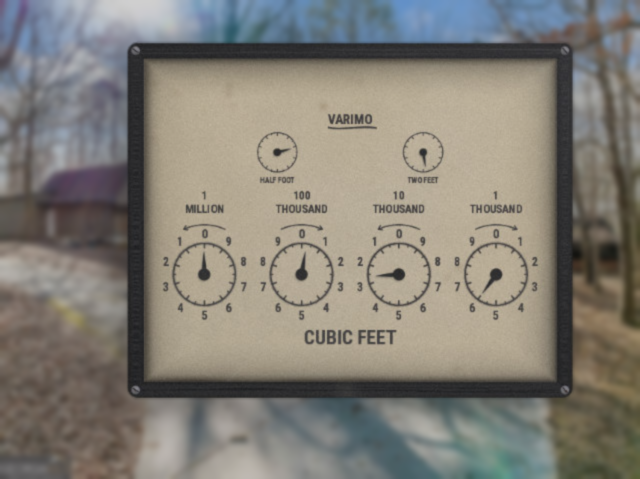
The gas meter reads 2600 ft³
